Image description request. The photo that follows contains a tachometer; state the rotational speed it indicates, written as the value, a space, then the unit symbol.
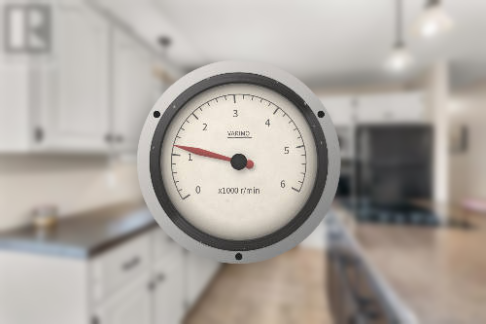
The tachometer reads 1200 rpm
